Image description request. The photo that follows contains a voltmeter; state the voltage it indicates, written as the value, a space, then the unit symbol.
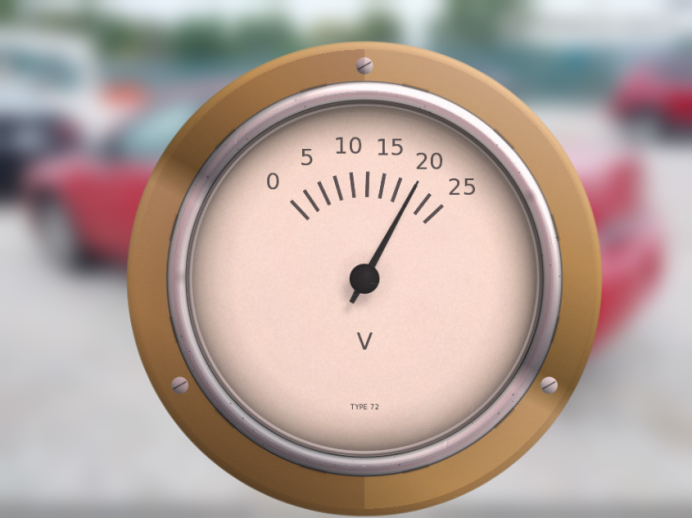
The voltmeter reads 20 V
